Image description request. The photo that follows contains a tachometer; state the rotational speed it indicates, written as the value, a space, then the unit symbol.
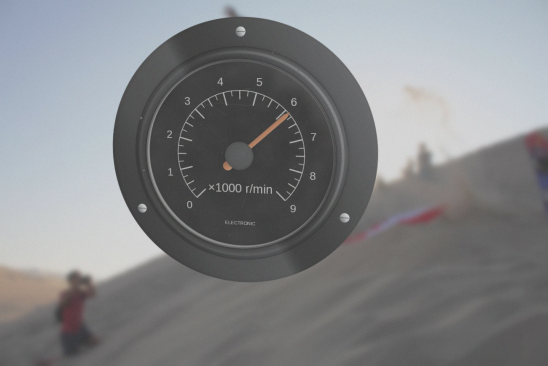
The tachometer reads 6125 rpm
